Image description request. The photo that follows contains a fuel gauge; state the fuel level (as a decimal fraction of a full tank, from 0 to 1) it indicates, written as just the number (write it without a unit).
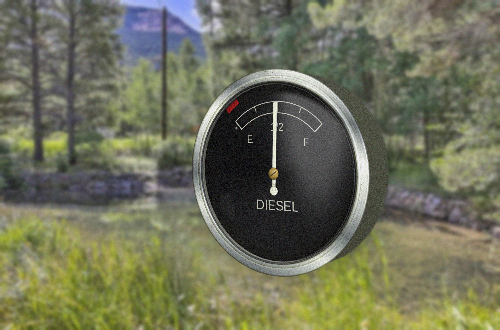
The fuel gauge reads 0.5
